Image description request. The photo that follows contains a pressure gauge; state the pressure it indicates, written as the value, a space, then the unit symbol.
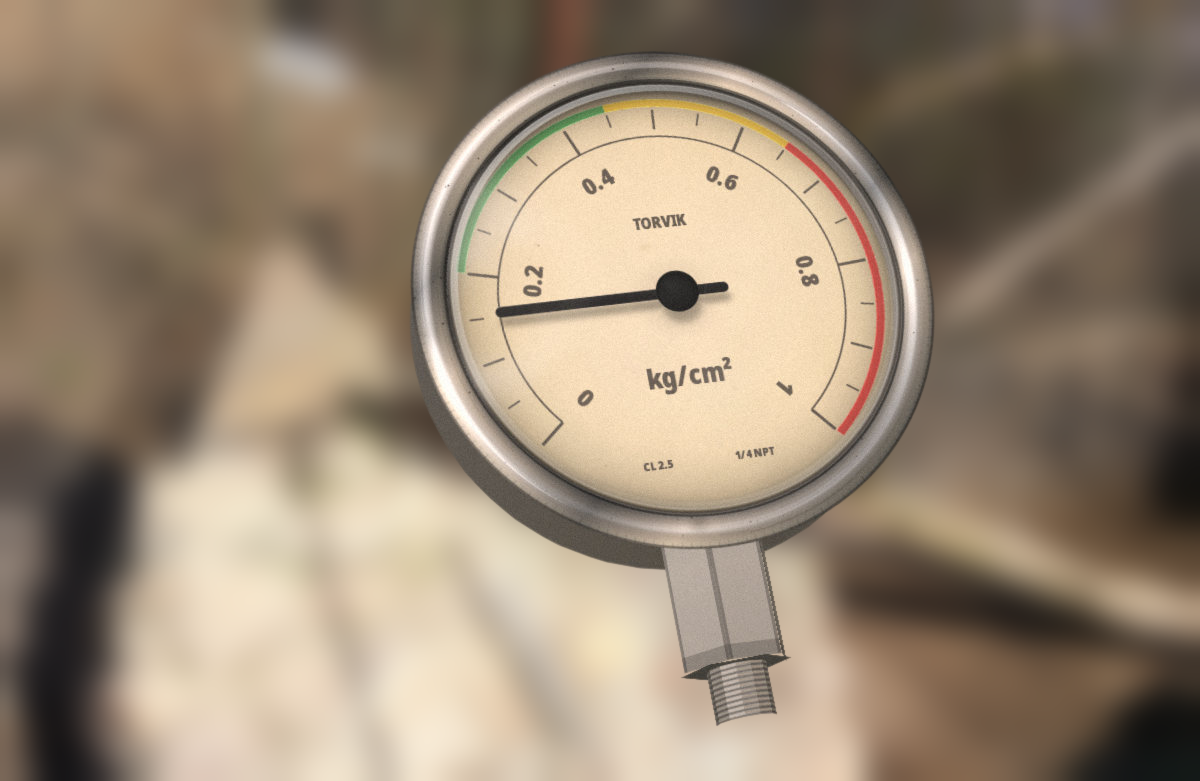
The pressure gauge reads 0.15 kg/cm²
